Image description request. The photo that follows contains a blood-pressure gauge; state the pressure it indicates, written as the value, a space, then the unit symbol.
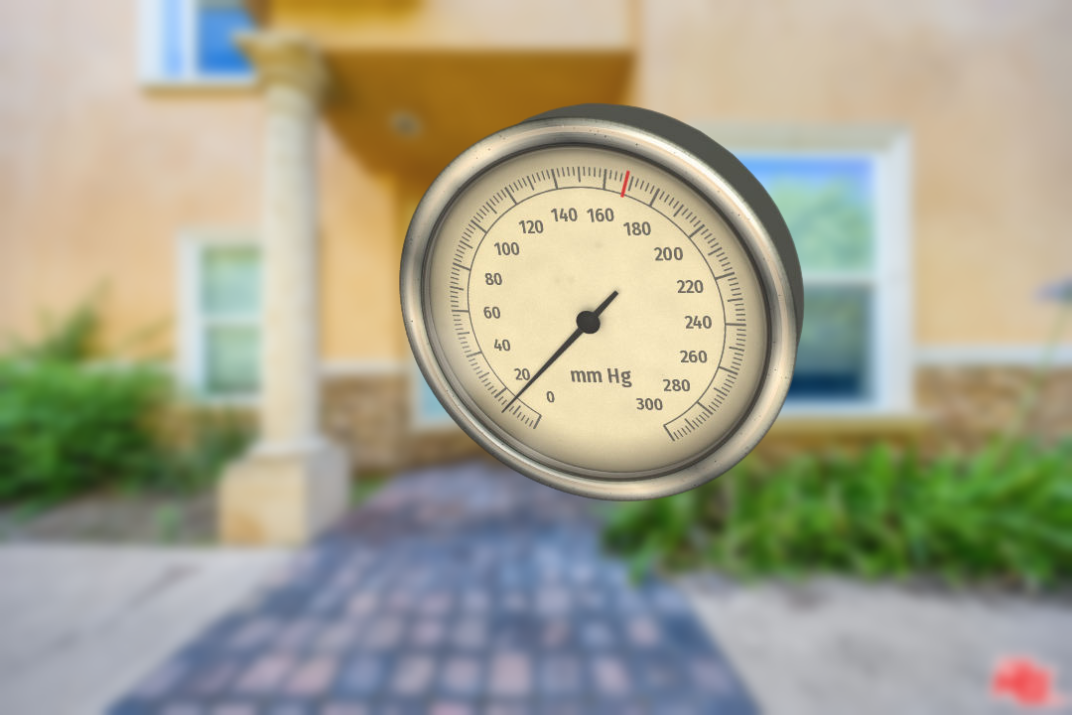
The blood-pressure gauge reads 14 mmHg
